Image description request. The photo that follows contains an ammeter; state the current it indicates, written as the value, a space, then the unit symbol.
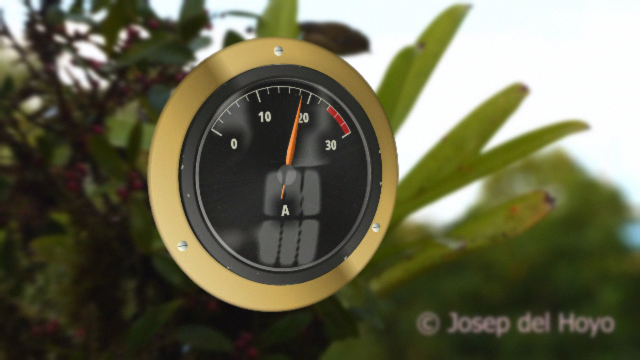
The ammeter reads 18 A
